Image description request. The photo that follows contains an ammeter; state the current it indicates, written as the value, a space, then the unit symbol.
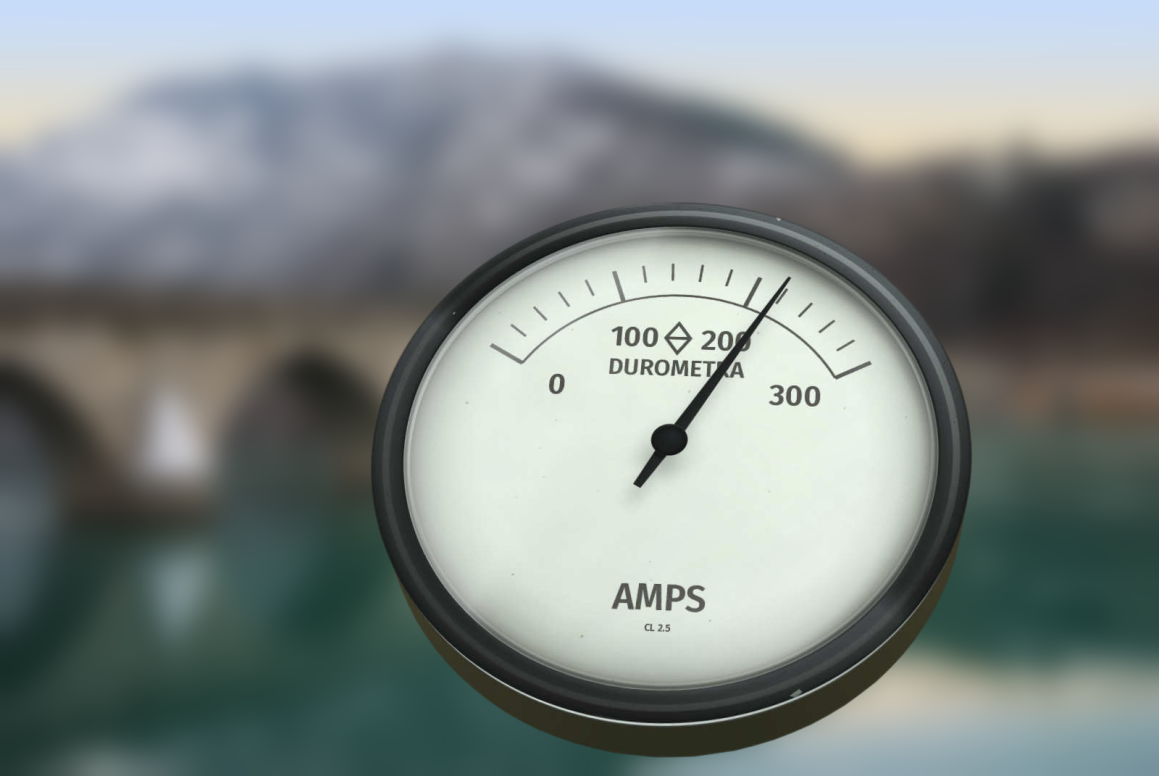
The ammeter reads 220 A
